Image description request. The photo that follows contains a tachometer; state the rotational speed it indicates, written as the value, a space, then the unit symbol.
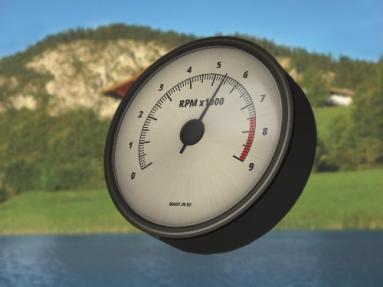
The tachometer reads 5500 rpm
